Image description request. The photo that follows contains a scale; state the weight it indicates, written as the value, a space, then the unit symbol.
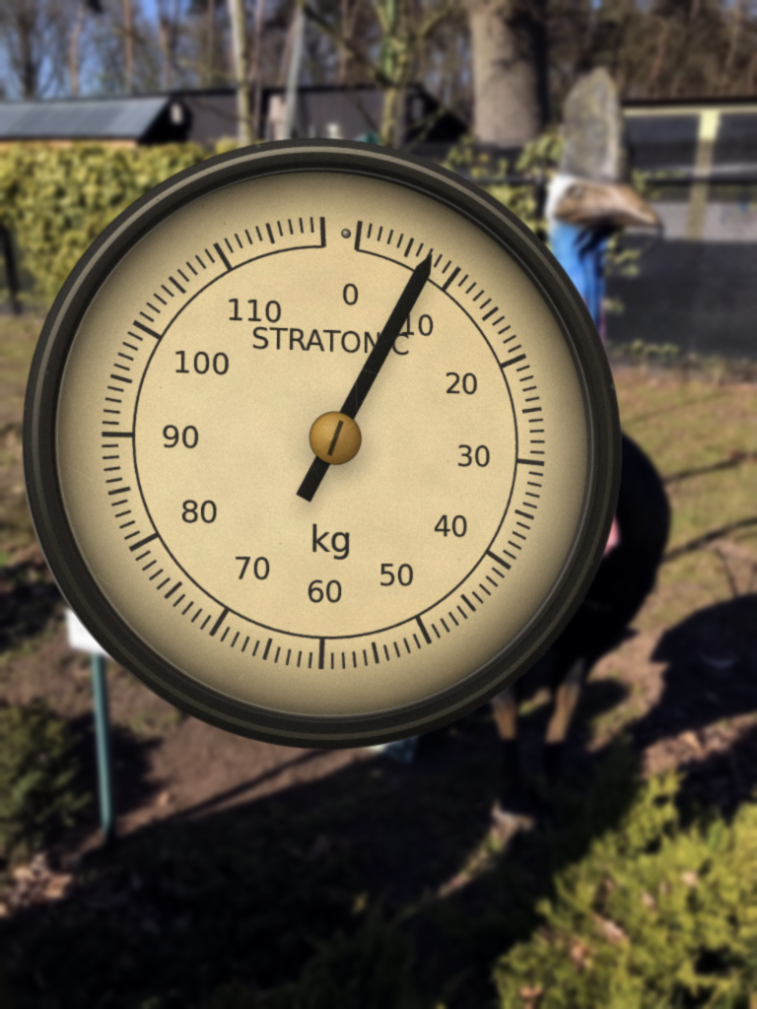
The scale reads 7 kg
